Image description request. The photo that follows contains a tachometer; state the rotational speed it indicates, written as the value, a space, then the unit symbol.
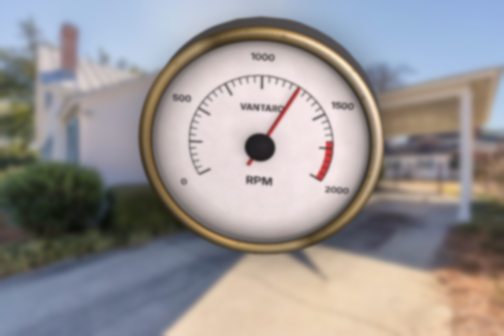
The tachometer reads 1250 rpm
